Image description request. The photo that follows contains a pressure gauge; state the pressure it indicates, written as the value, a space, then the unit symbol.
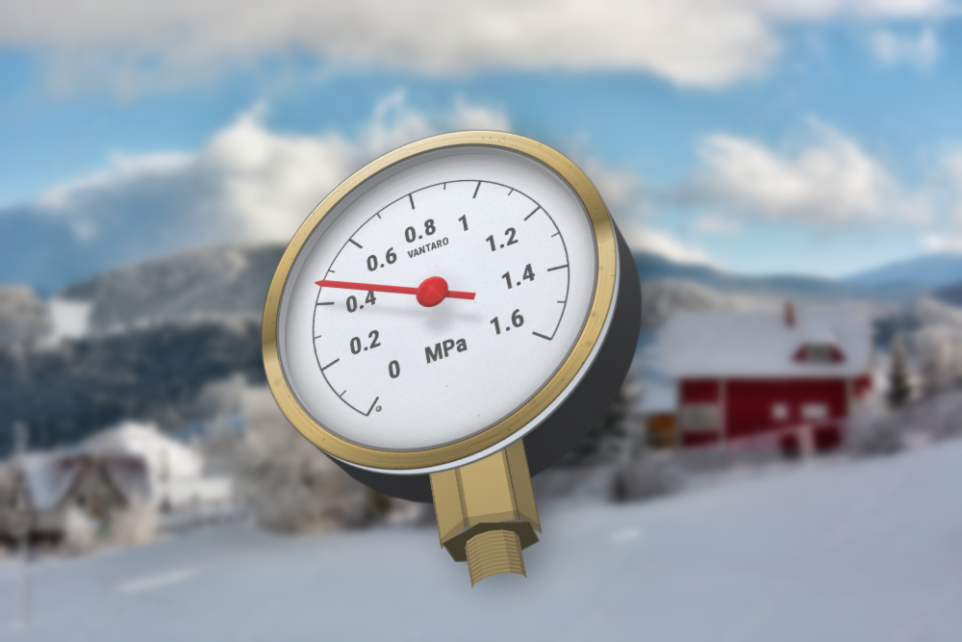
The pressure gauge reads 0.45 MPa
